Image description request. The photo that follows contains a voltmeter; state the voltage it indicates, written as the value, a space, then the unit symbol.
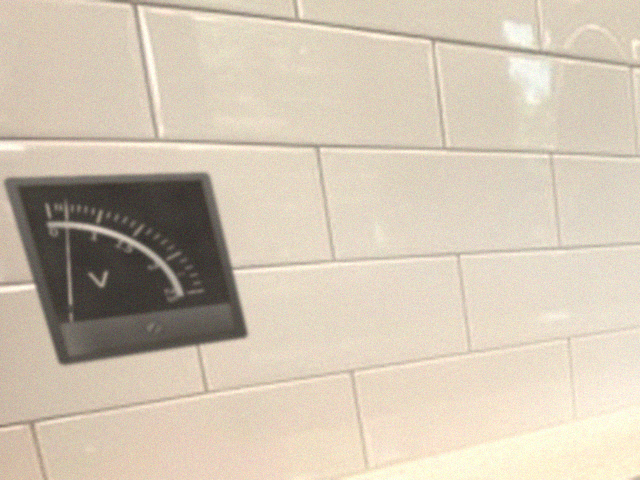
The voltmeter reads 0.5 V
